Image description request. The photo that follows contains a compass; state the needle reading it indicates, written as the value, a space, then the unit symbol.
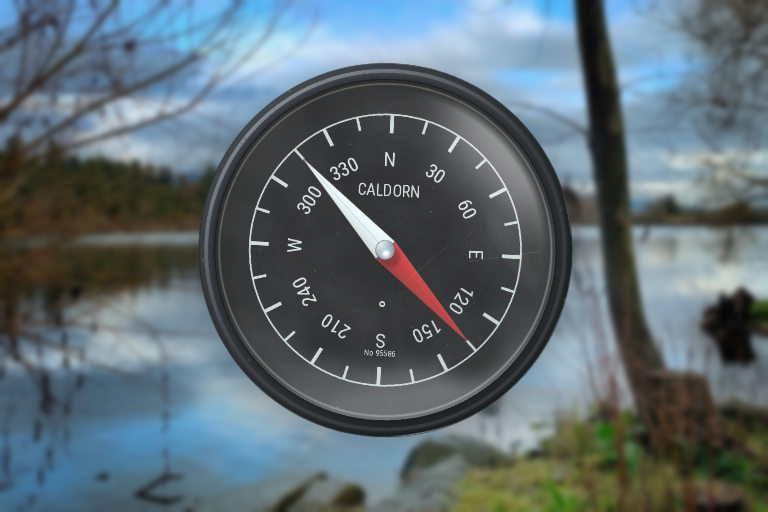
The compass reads 135 °
